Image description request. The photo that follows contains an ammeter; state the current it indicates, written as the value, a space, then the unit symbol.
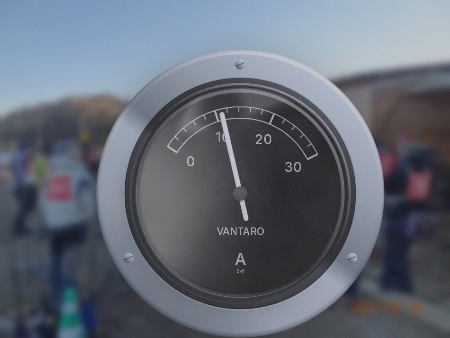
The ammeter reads 11 A
